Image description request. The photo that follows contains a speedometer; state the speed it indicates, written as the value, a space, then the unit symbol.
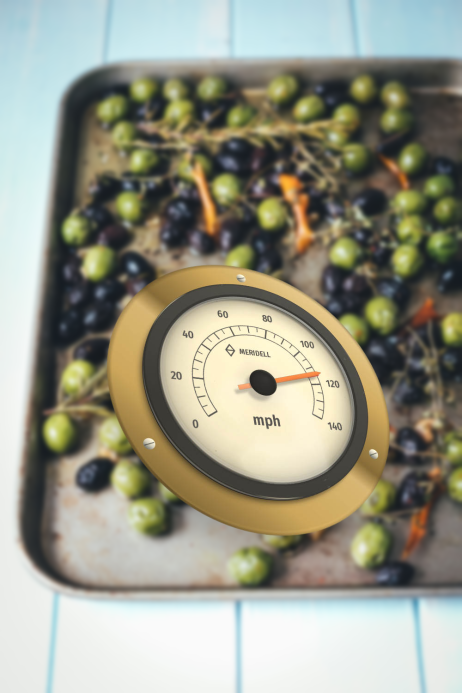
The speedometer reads 115 mph
